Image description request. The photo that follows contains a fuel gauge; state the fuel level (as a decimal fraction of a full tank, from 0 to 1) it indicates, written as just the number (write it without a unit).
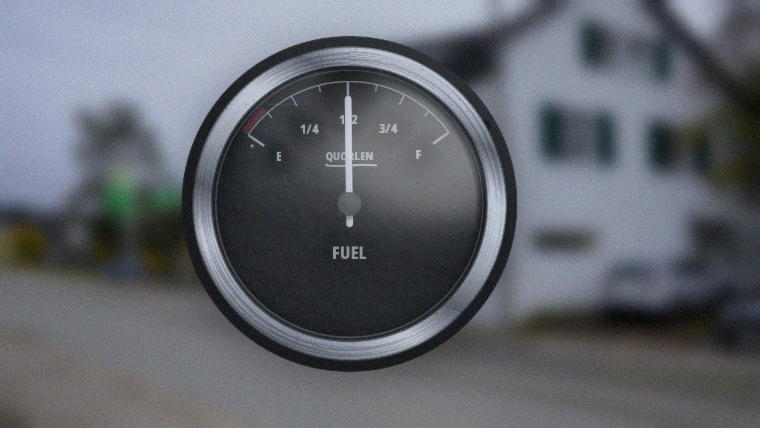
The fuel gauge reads 0.5
